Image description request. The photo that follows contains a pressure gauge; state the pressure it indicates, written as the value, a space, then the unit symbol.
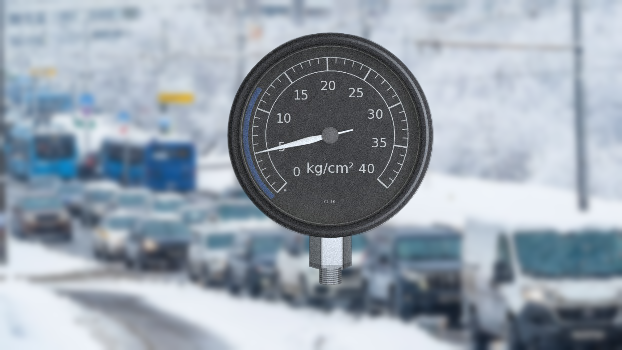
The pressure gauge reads 5 kg/cm²
